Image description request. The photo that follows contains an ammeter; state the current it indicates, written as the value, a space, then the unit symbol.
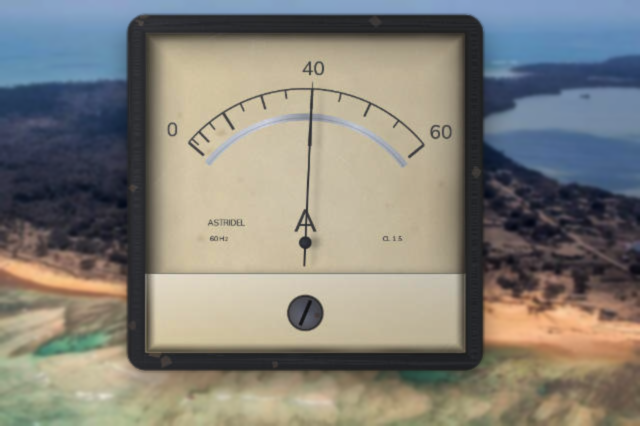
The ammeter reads 40 A
